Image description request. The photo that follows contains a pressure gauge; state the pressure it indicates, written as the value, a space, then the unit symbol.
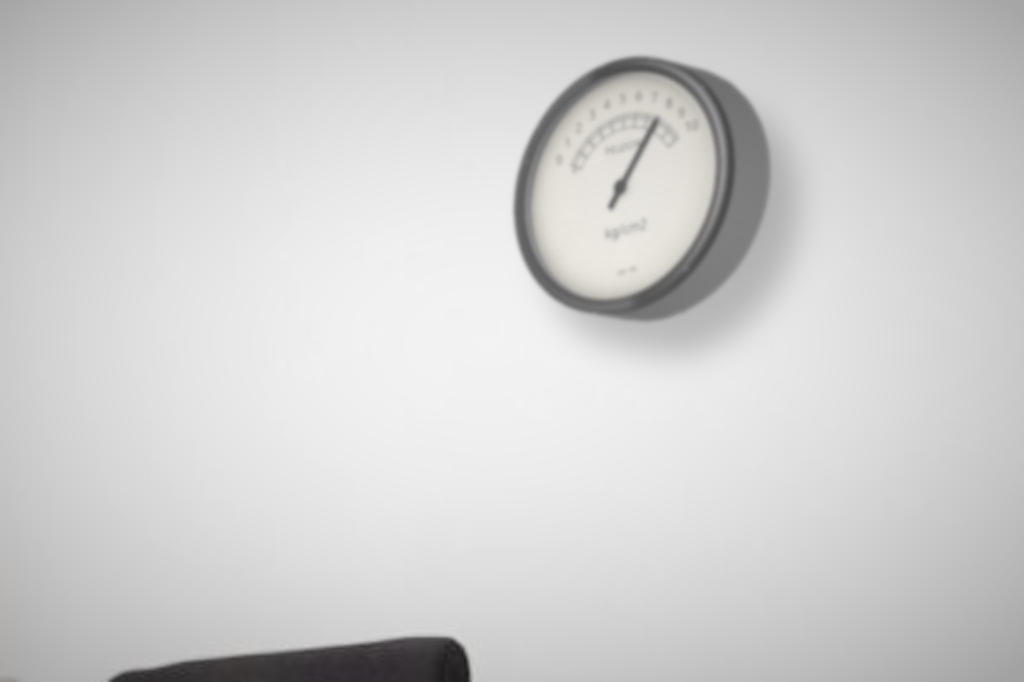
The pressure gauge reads 8 kg/cm²
